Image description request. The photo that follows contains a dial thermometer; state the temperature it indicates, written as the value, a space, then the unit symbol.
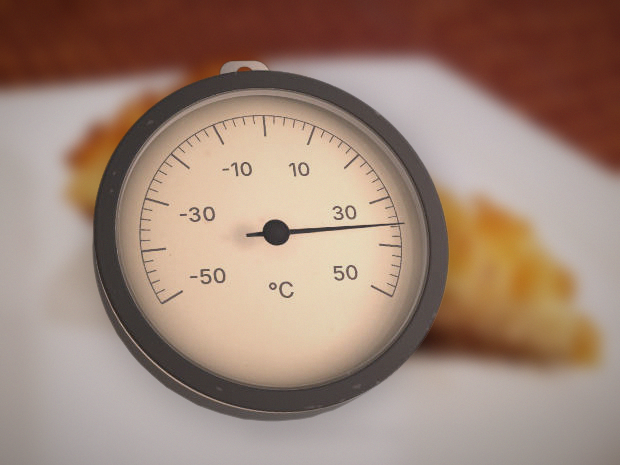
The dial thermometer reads 36 °C
